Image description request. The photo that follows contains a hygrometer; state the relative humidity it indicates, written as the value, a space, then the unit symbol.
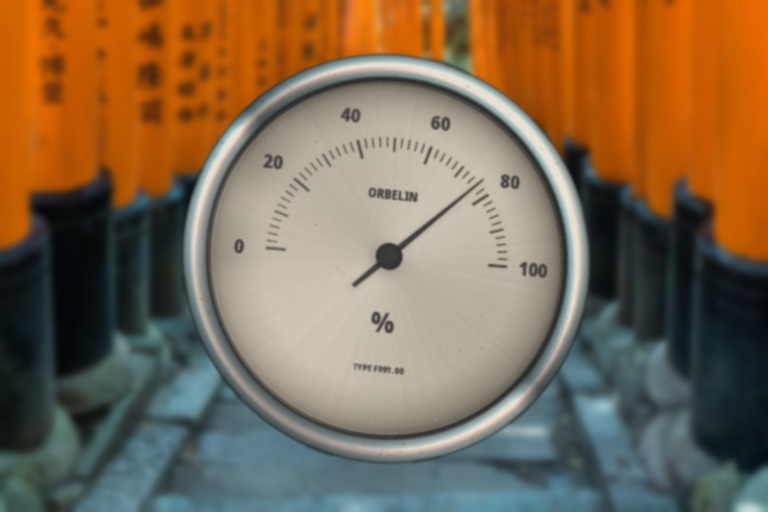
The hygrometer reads 76 %
